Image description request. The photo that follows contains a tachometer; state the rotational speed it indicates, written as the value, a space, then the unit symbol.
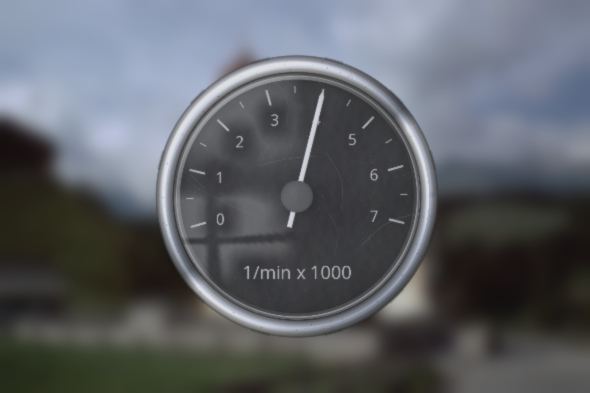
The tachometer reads 4000 rpm
